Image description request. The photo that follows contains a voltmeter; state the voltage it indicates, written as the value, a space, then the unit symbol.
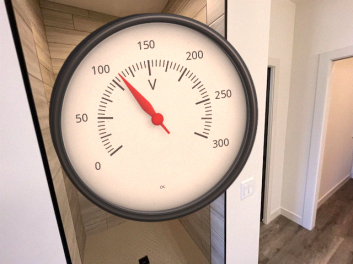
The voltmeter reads 110 V
